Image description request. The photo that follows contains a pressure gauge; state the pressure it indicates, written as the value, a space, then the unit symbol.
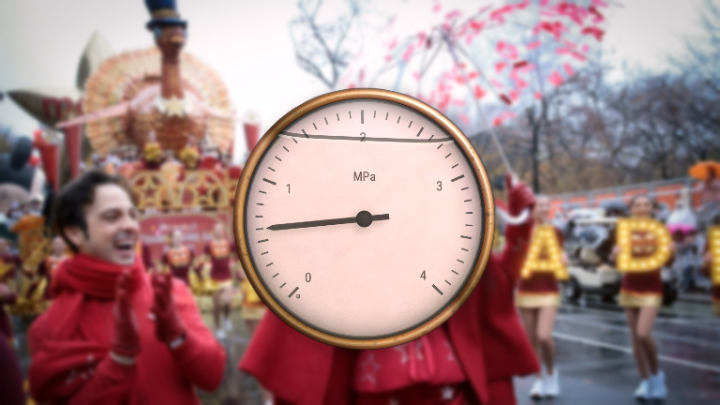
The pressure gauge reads 0.6 MPa
